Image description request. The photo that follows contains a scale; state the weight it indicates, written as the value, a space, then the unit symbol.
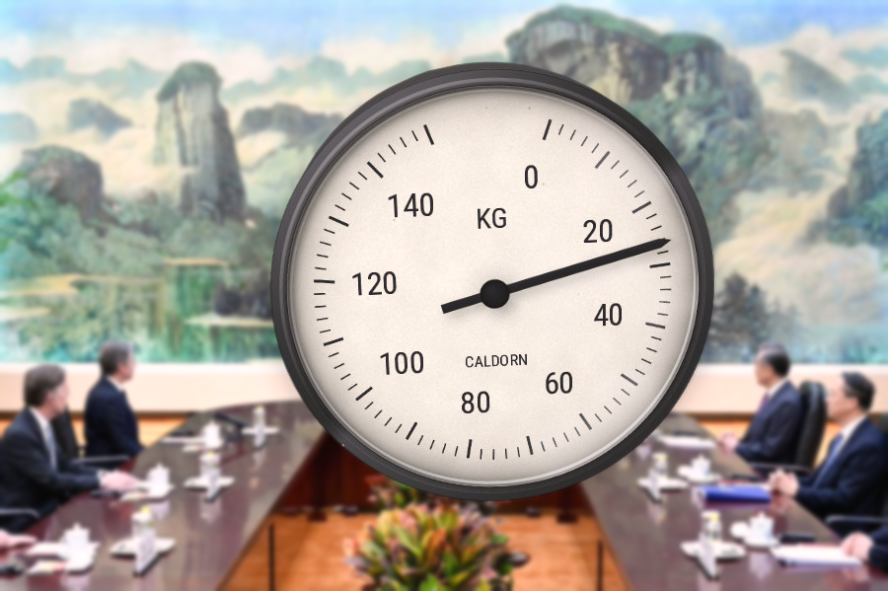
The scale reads 26 kg
